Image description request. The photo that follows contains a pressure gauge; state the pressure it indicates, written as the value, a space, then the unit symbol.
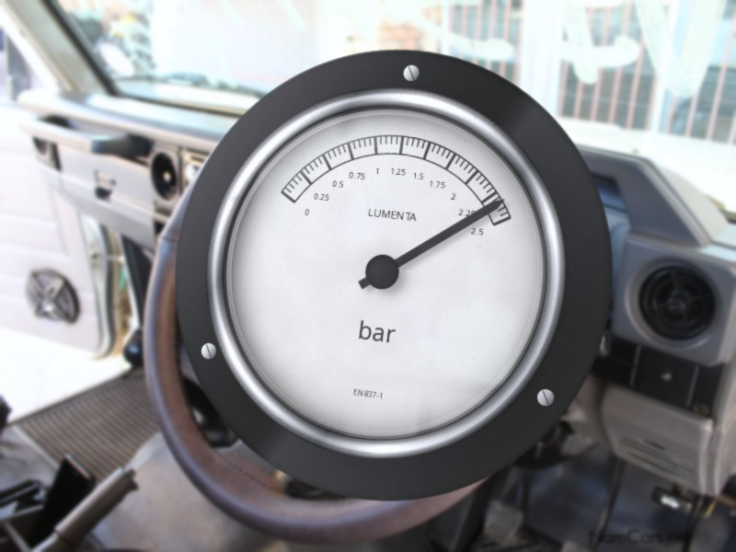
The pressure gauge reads 2.35 bar
